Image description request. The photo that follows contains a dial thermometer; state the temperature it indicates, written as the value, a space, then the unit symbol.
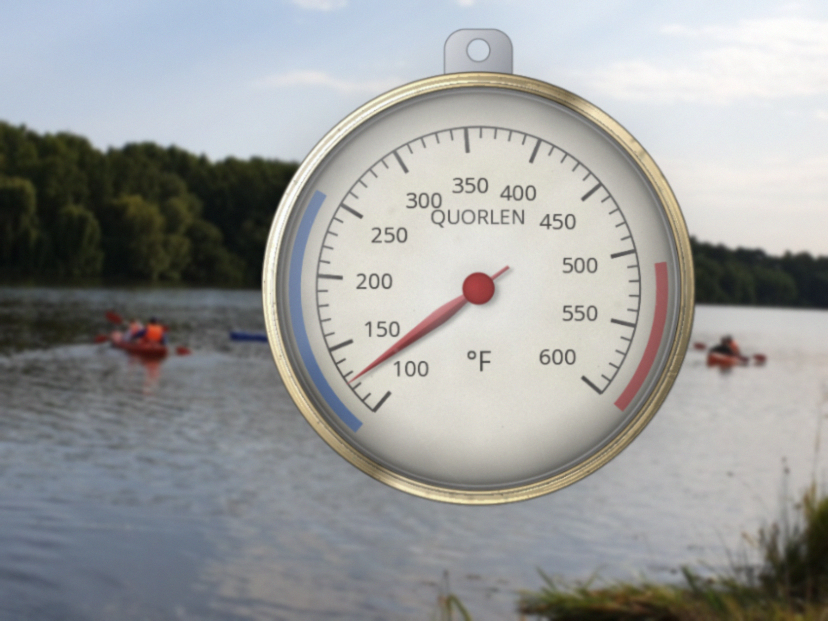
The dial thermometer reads 125 °F
